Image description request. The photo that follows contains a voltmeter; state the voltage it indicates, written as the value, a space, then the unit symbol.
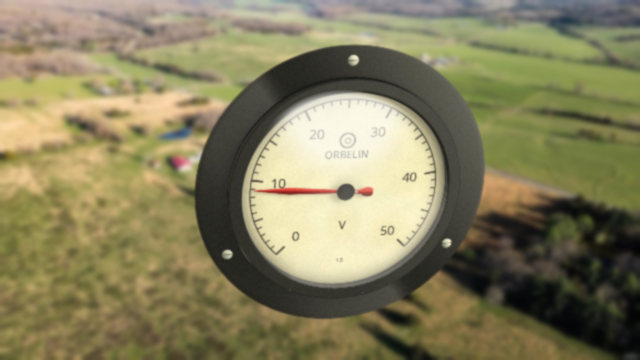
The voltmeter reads 9 V
